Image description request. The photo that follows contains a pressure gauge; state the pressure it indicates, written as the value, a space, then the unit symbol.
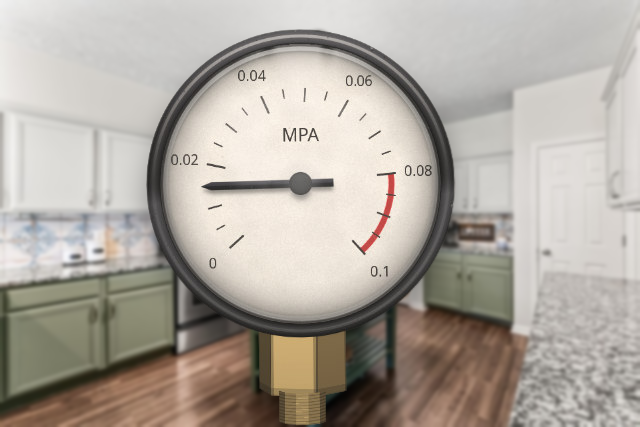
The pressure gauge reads 0.015 MPa
